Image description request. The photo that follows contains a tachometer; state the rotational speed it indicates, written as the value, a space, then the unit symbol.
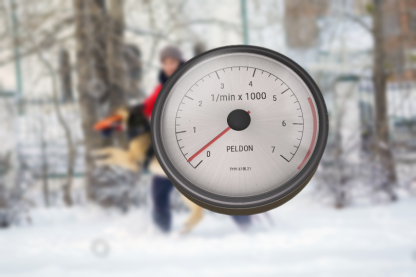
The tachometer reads 200 rpm
